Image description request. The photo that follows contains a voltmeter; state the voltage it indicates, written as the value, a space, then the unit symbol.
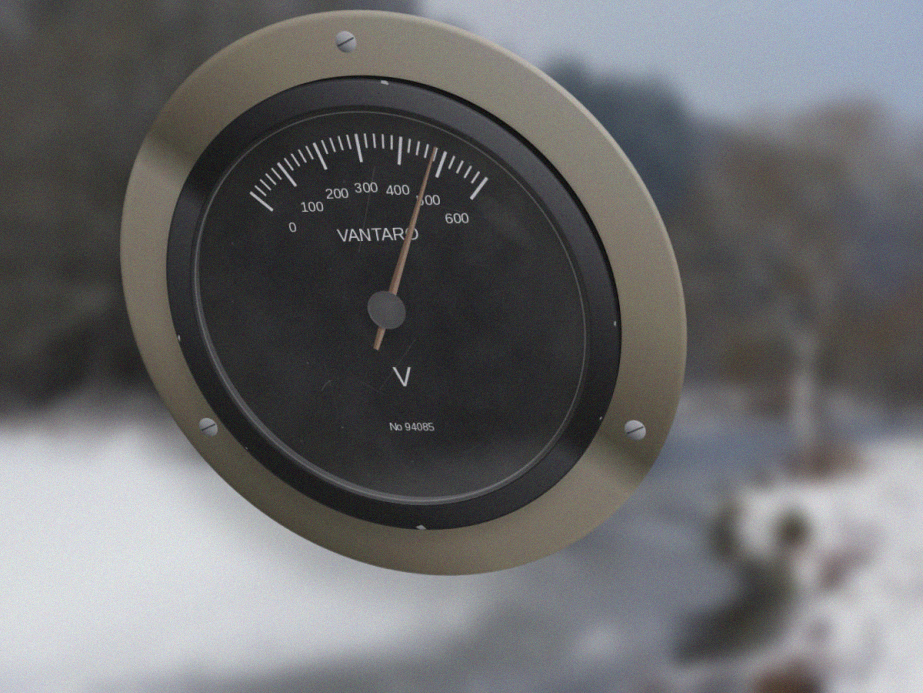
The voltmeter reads 480 V
